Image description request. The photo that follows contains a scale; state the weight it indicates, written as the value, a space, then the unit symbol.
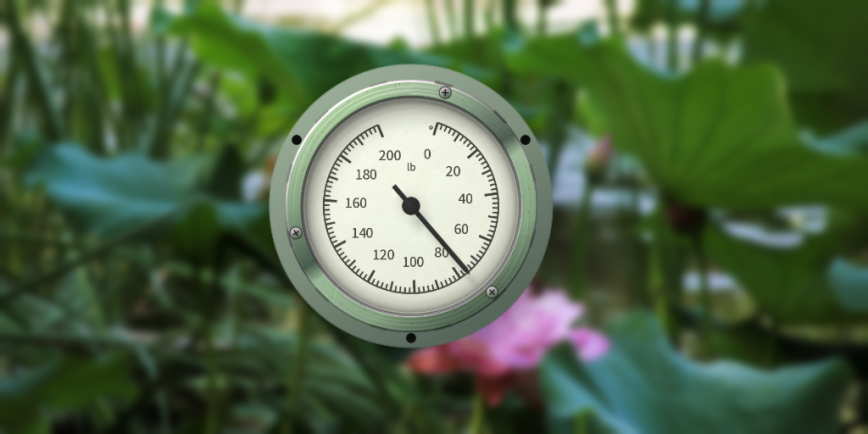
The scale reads 76 lb
